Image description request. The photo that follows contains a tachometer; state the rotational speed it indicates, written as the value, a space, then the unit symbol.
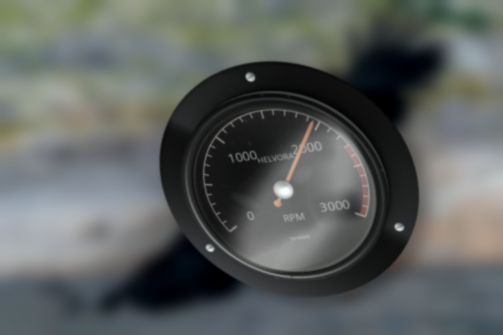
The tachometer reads 1950 rpm
